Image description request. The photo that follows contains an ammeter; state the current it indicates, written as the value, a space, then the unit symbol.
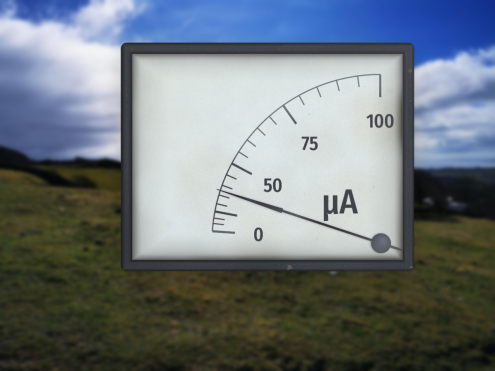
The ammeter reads 37.5 µA
